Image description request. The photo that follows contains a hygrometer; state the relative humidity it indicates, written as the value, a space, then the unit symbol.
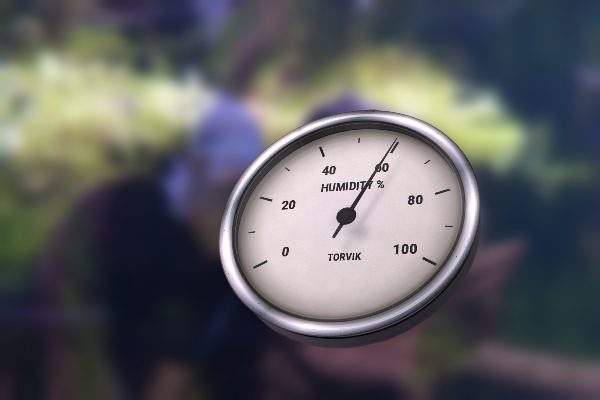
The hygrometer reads 60 %
